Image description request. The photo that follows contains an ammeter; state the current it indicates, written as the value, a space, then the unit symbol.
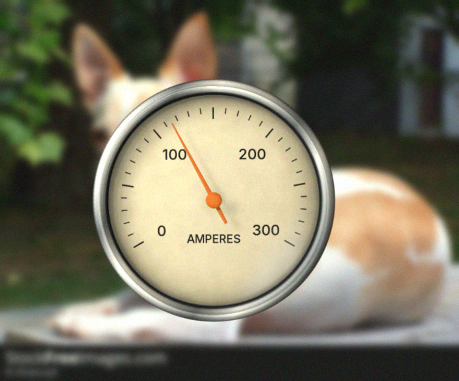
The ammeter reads 115 A
